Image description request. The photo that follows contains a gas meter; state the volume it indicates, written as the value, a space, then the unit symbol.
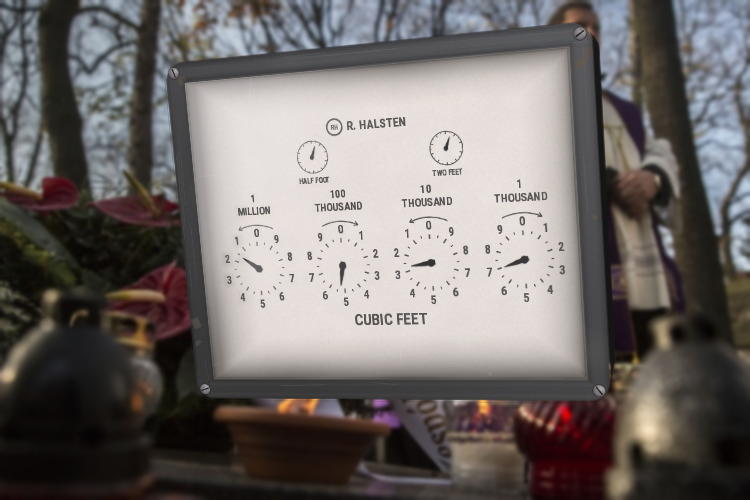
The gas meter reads 152700 ft³
